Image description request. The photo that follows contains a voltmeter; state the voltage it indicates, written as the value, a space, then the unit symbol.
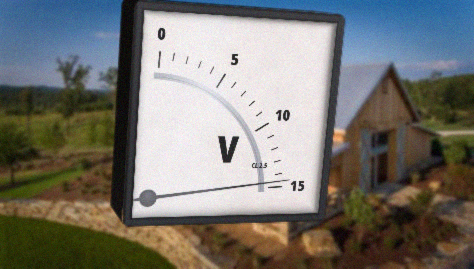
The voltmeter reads 14.5 V
